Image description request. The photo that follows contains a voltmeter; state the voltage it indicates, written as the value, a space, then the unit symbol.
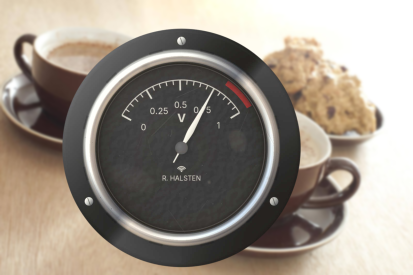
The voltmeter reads 0.75 V
